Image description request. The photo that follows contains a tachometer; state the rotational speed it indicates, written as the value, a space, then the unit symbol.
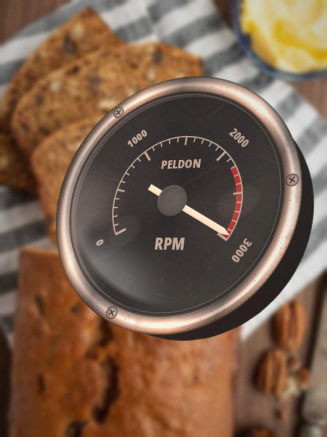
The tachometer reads 2950 rpm
